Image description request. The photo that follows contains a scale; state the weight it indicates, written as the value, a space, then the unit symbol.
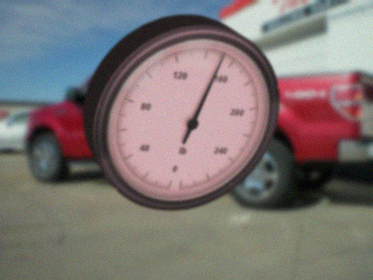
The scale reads 150 lb
